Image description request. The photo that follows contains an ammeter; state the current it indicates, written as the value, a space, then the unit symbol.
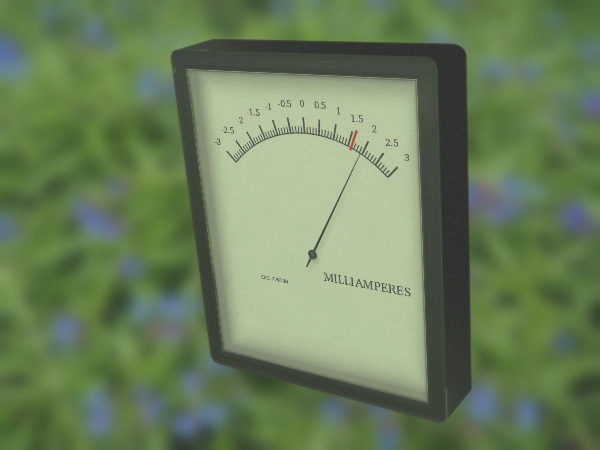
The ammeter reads 2 mA
